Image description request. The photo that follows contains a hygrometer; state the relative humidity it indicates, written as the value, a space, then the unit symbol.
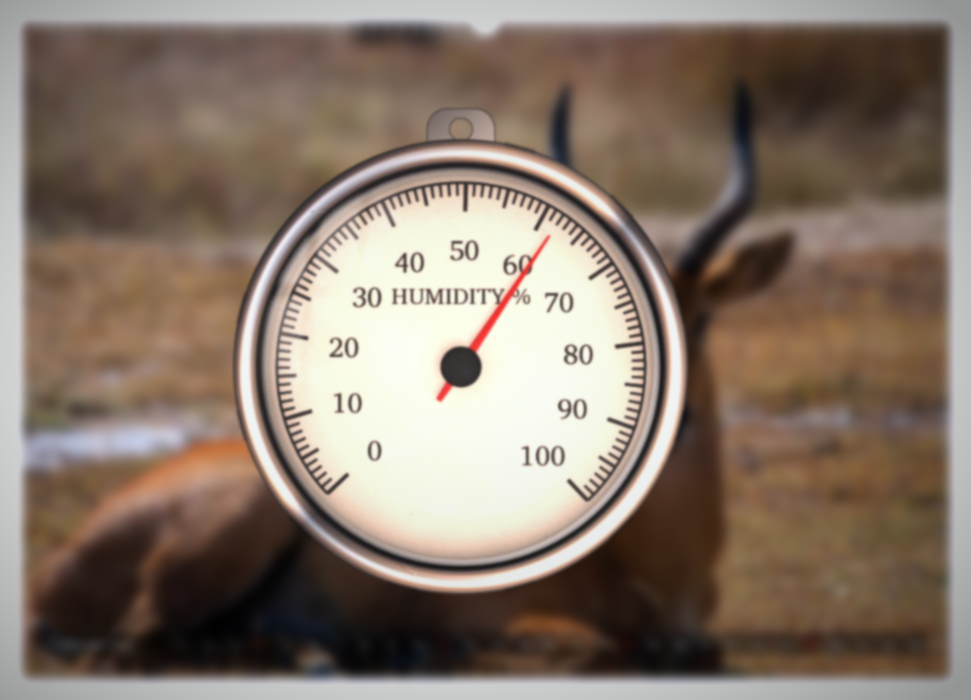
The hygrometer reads 62 %
